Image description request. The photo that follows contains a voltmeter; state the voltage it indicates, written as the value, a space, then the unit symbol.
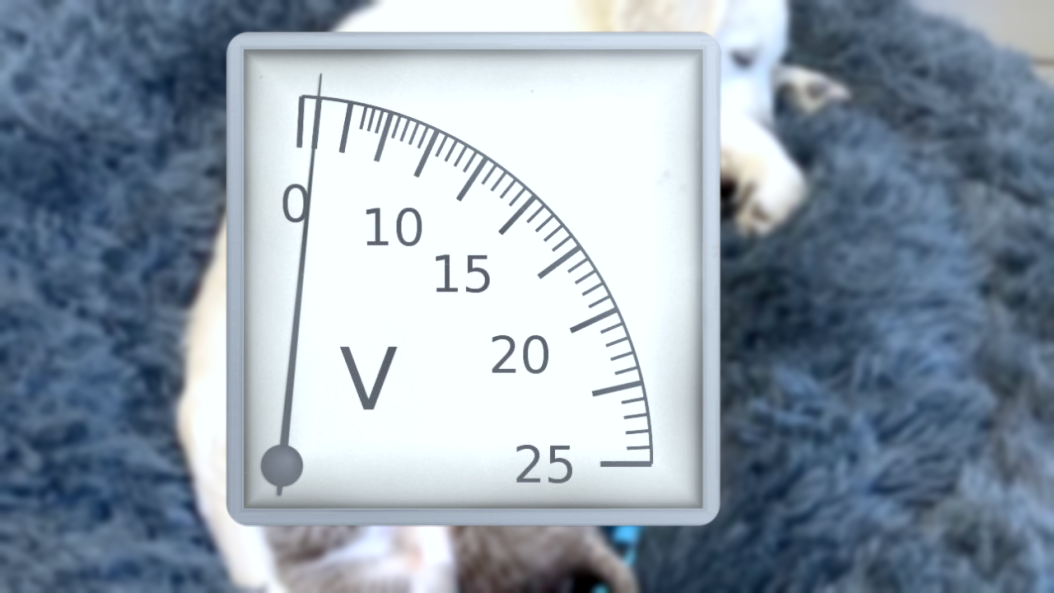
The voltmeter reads 2.5 V
